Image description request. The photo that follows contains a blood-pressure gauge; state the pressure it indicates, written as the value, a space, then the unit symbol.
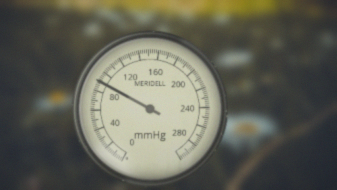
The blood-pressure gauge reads 90 mmHg
